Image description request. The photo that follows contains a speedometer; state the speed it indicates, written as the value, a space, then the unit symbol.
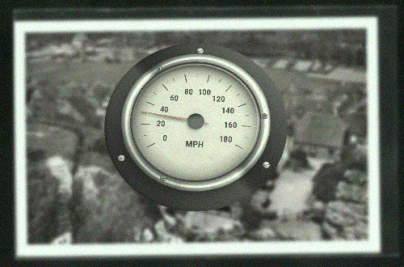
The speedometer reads 30 mph
